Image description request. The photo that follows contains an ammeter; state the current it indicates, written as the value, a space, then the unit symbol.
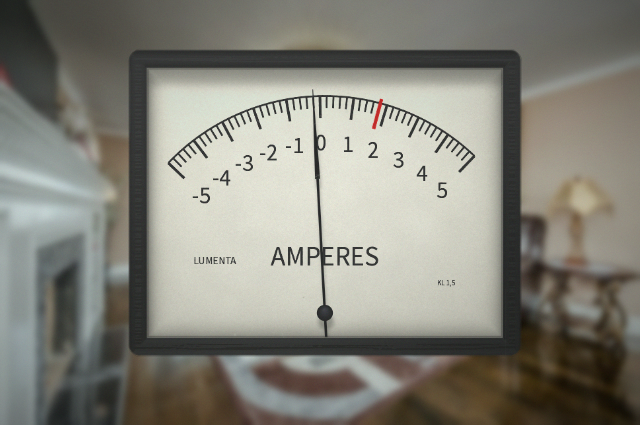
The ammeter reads -0.2 A
